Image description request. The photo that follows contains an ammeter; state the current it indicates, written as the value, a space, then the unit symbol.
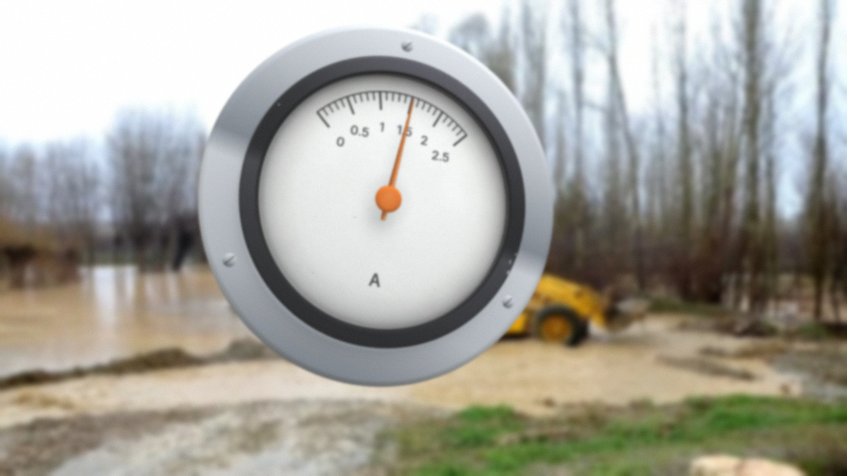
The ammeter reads 1.5 A
